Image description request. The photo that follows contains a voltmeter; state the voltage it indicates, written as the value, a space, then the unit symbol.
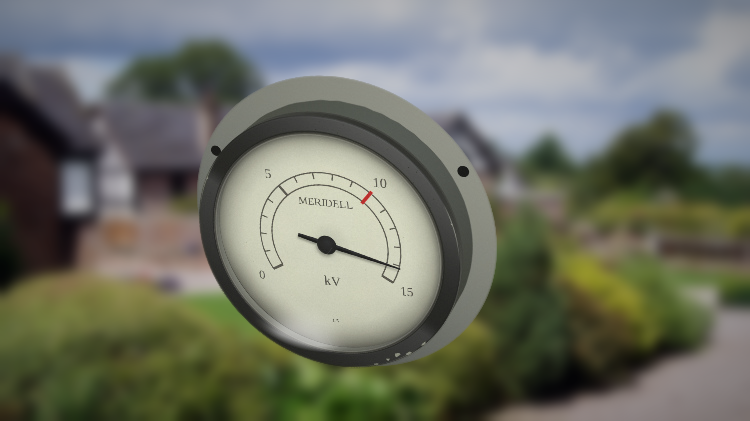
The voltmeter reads 14 kV
